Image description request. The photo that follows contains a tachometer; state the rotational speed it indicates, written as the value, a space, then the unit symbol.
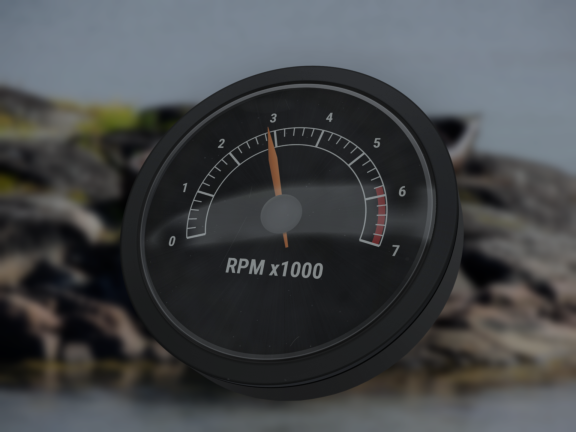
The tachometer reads 2900 rpm
